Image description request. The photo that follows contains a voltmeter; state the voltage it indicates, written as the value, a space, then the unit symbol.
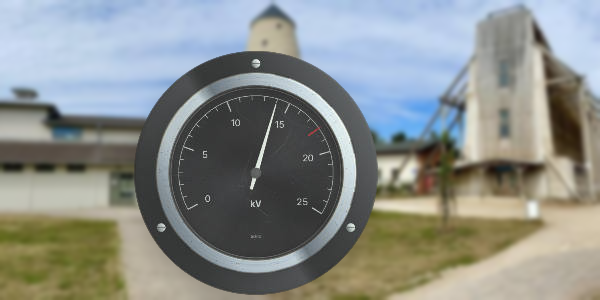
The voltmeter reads 14 kV
